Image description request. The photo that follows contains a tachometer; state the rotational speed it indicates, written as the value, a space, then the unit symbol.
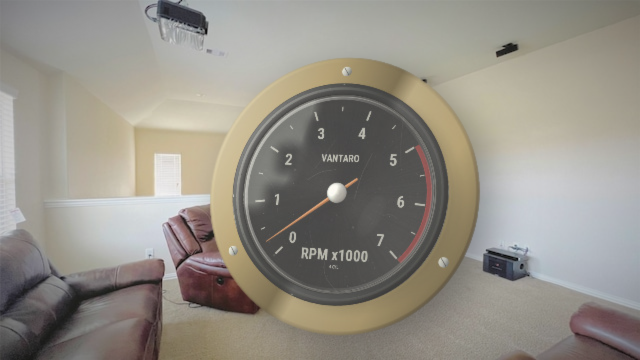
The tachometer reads 250 rpm
